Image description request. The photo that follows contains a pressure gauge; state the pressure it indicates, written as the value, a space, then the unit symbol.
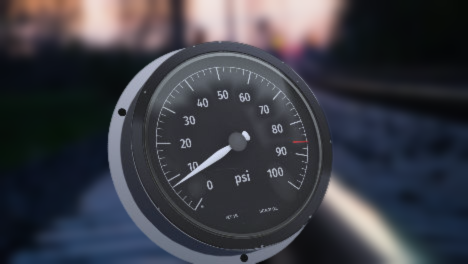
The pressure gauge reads 8 psi
